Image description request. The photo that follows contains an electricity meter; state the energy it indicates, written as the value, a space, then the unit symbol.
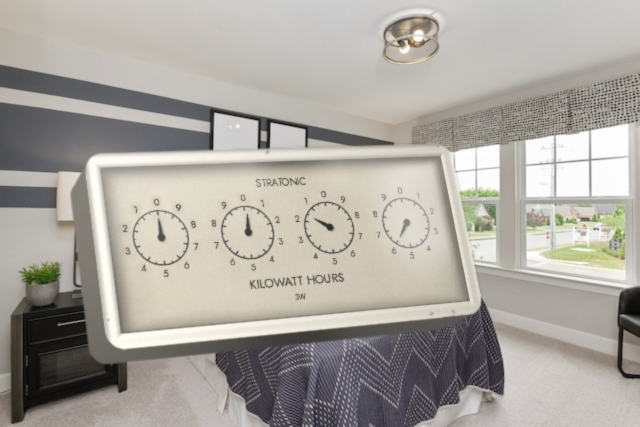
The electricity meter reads 16 kWh
